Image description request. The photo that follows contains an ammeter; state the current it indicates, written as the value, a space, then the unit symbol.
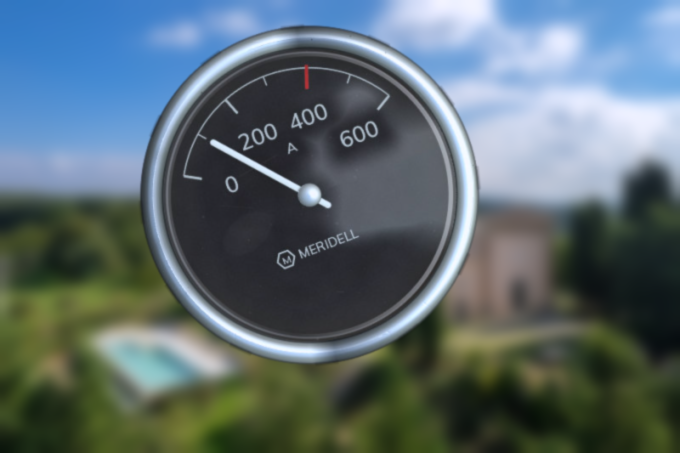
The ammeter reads 100 A
